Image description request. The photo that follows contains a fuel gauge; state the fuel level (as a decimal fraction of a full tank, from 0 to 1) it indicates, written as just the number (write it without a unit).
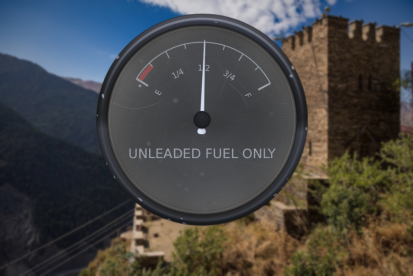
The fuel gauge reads 0.5
